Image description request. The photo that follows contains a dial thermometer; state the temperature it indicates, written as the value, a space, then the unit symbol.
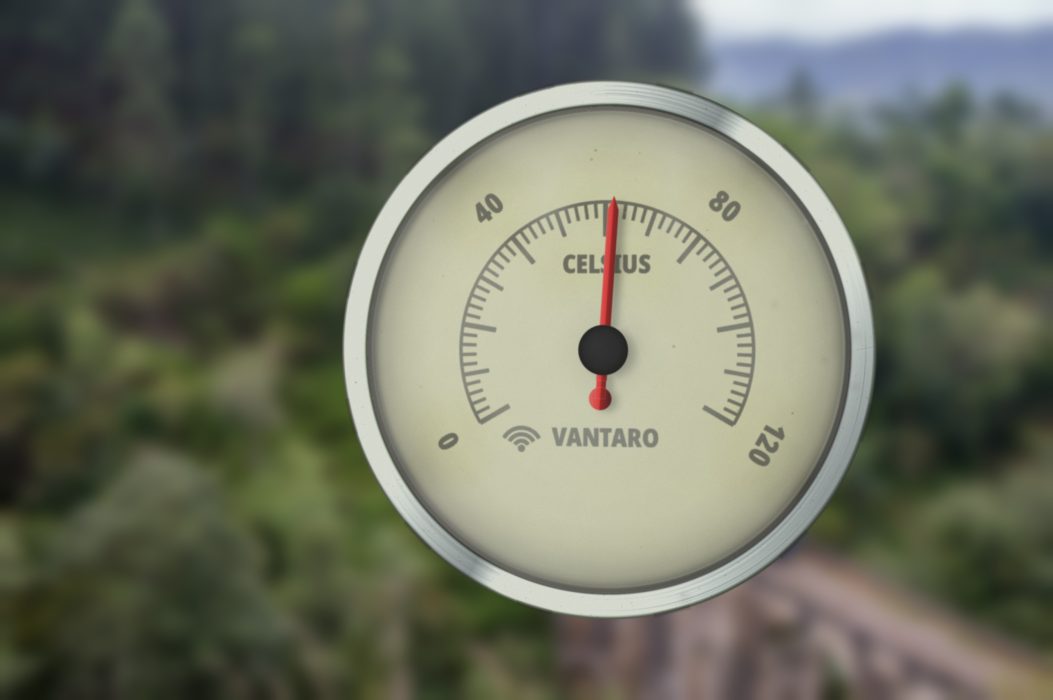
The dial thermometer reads 62 °C
